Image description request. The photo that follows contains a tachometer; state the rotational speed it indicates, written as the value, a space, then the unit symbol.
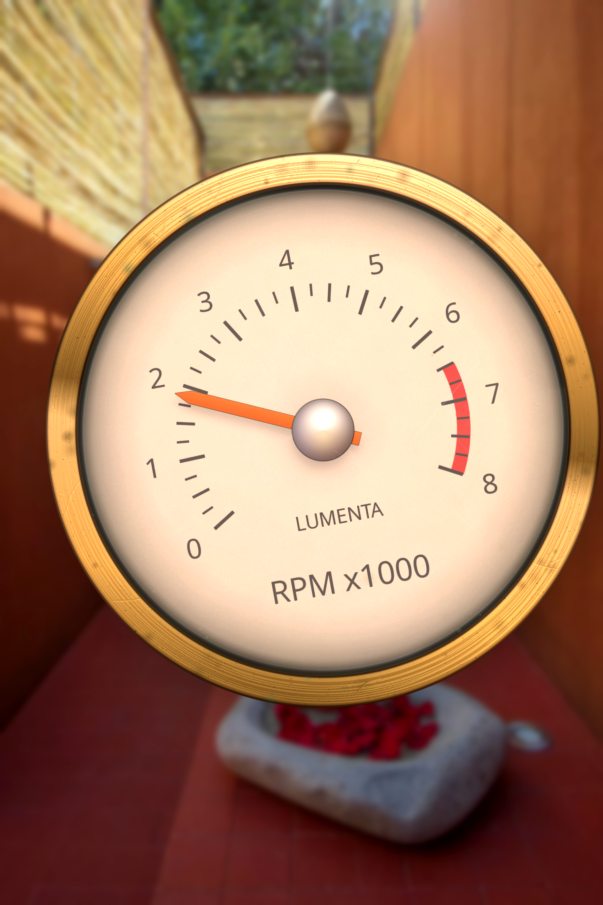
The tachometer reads 1875 rpm
